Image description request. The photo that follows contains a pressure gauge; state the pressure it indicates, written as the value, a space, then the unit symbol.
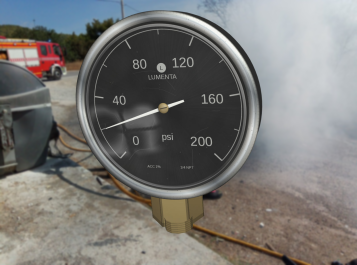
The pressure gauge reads 20 psi
